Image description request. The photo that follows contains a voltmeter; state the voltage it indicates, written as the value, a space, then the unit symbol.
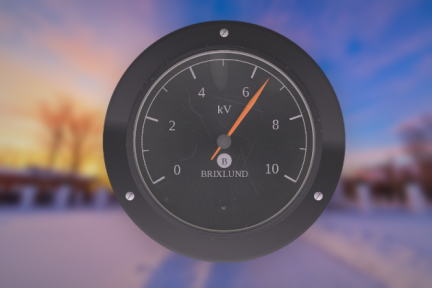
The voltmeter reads 6.5 kV
